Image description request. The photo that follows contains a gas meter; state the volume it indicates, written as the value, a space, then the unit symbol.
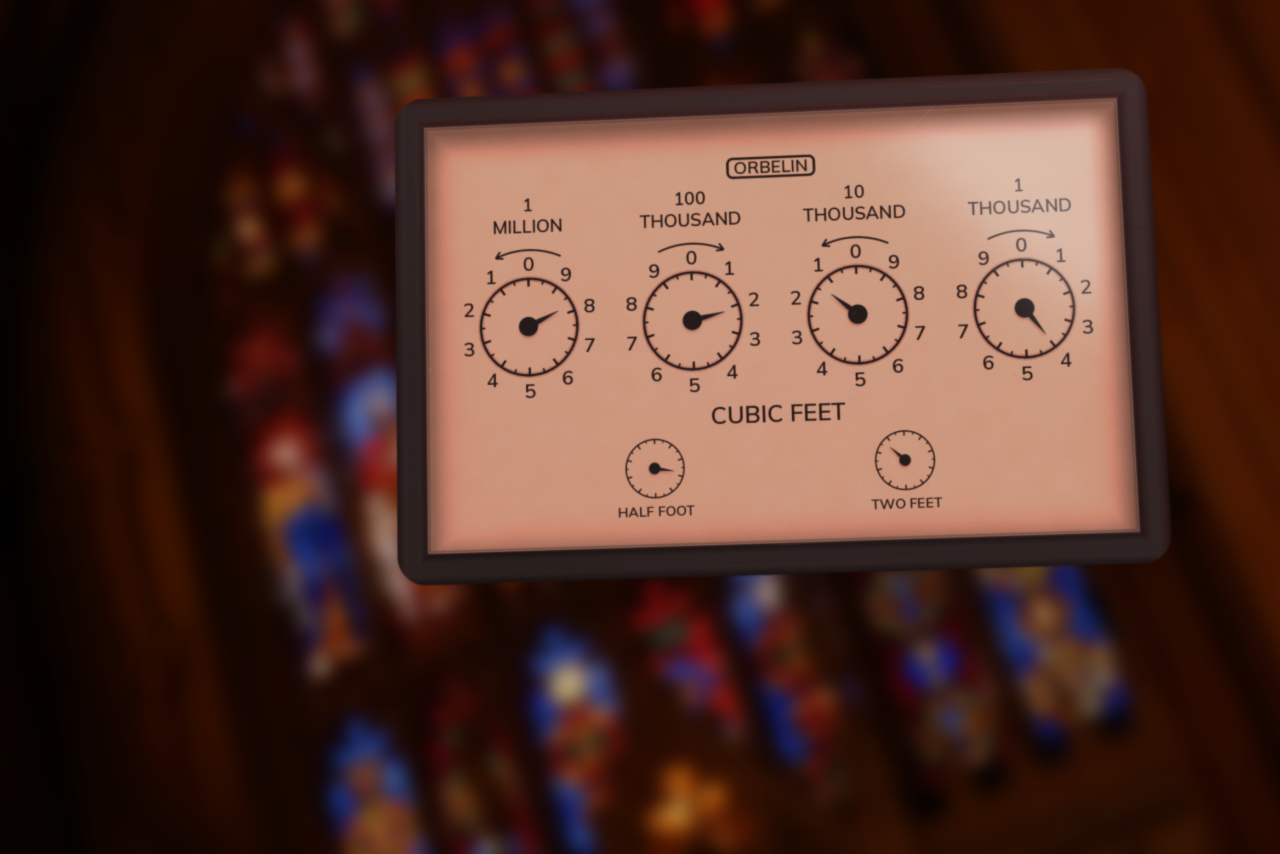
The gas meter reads 821400 ft³
